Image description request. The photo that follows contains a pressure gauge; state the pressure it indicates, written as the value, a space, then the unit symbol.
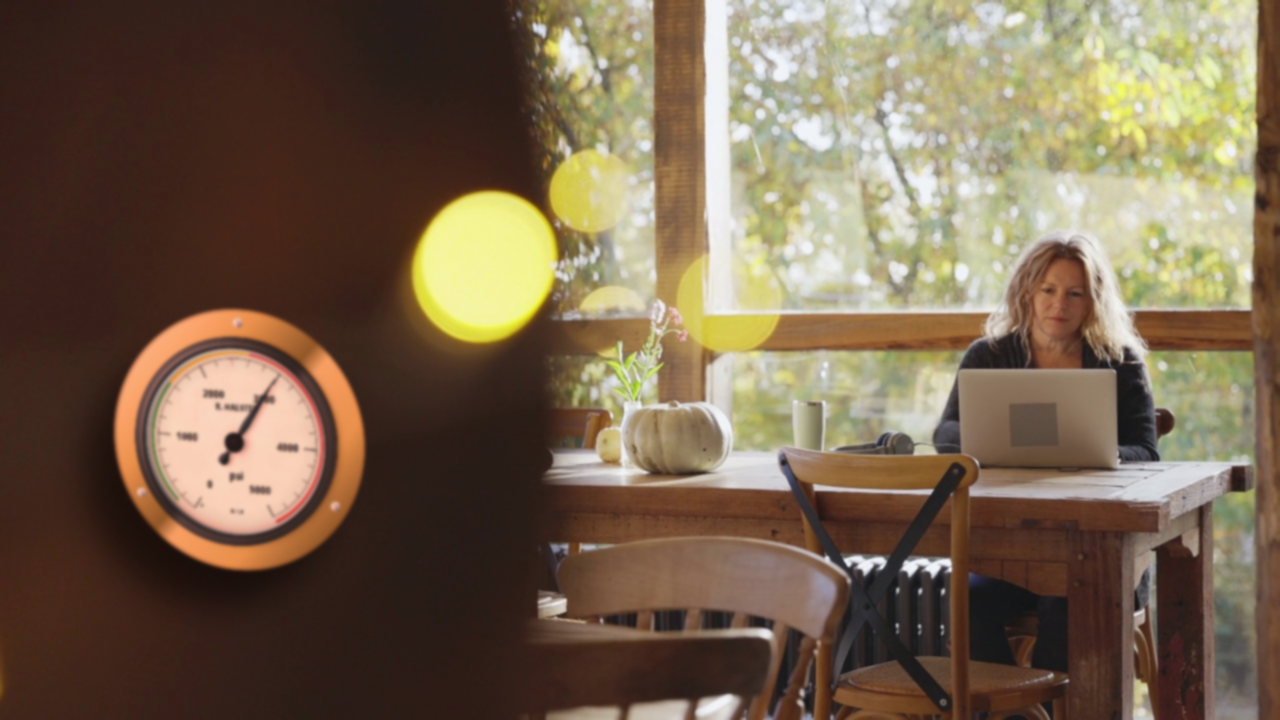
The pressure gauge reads 3000 psi
